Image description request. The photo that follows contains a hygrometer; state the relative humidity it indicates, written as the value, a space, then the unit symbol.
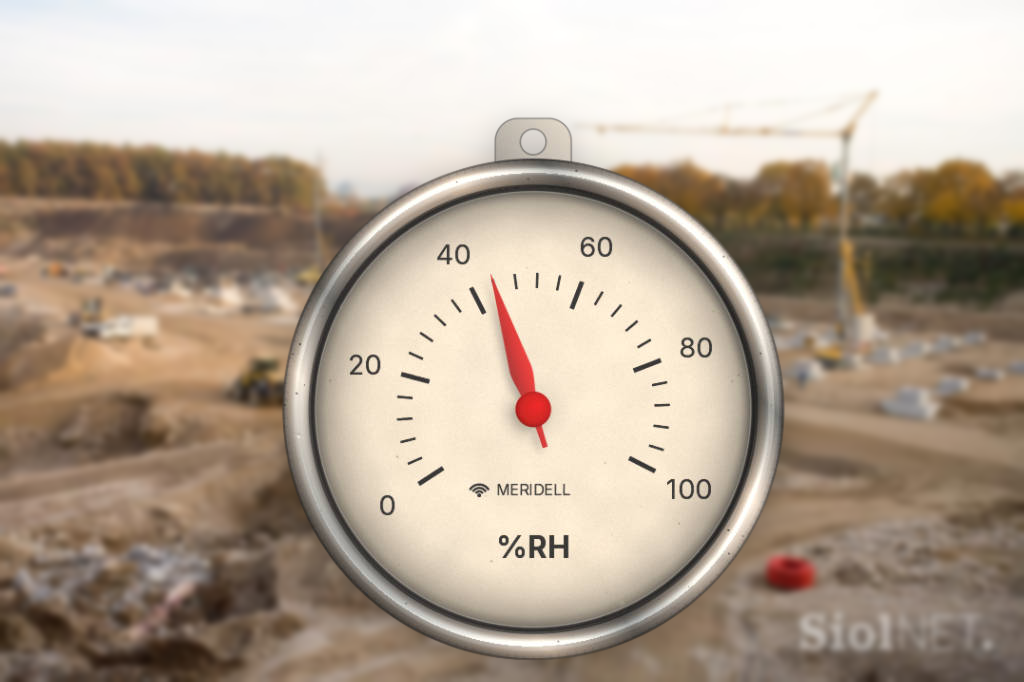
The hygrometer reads 44 %
